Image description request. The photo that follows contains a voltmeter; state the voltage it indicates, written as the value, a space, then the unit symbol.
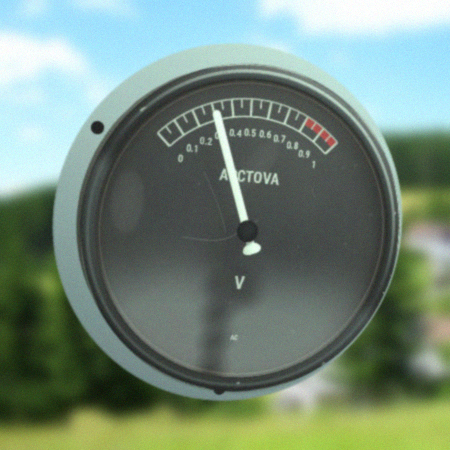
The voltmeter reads 0.3 V
